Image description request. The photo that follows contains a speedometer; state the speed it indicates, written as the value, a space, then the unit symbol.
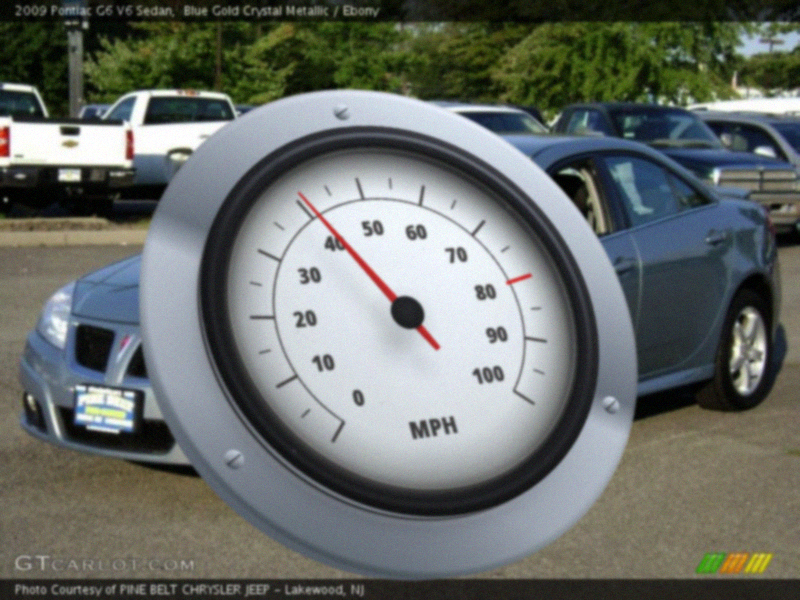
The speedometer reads 40 mph
